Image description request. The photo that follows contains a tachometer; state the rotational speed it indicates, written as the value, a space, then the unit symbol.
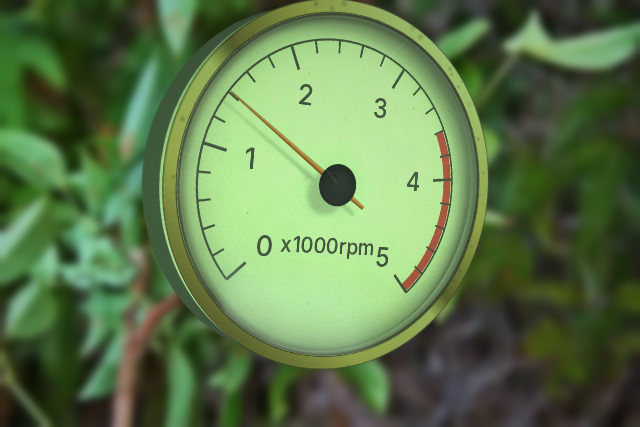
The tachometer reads 1400 rpm
